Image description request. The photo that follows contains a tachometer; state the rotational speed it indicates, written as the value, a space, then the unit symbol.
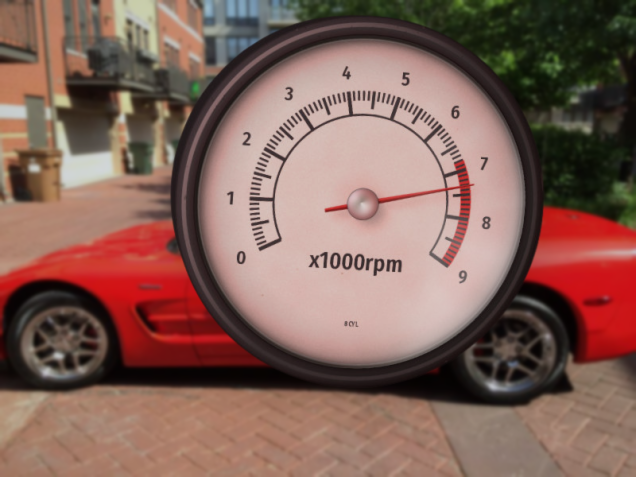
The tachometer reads 7300 rpm
